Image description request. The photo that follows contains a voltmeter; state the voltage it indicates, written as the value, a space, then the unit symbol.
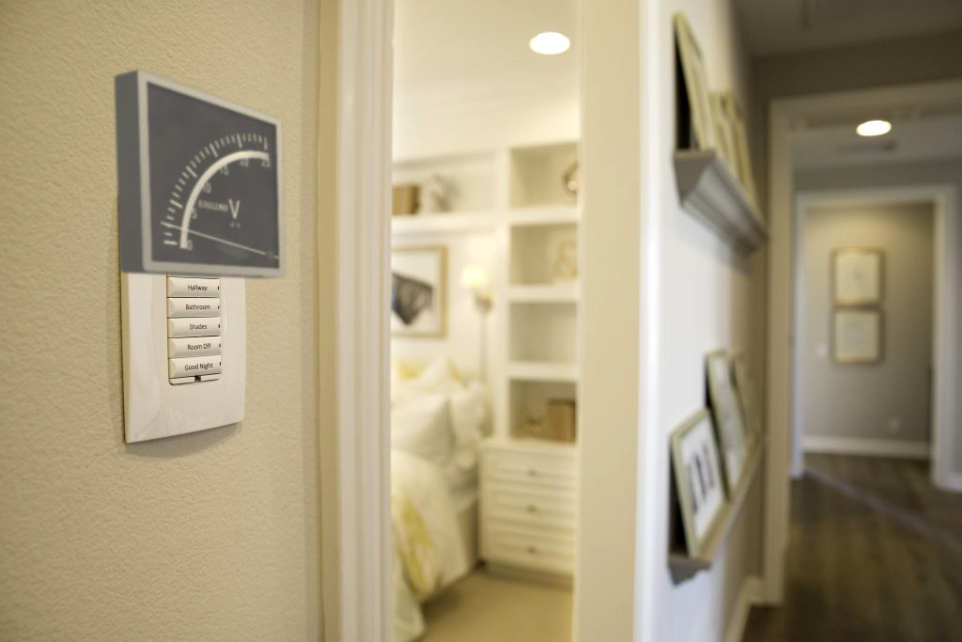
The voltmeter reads 2 V
